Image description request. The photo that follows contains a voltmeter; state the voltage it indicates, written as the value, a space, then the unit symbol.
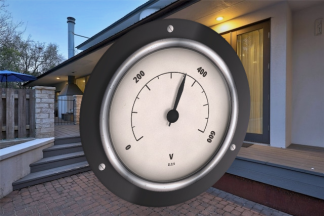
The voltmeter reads 350 V
